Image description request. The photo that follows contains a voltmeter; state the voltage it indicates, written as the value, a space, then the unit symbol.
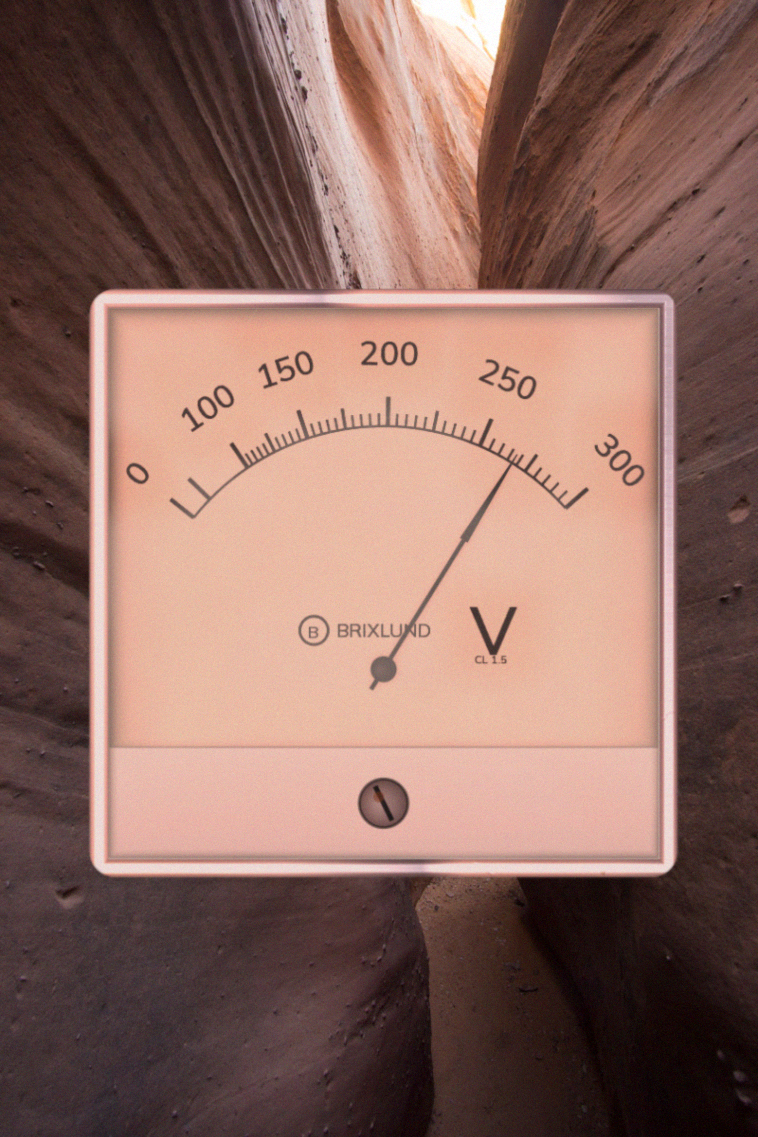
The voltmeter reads 267.5 V
